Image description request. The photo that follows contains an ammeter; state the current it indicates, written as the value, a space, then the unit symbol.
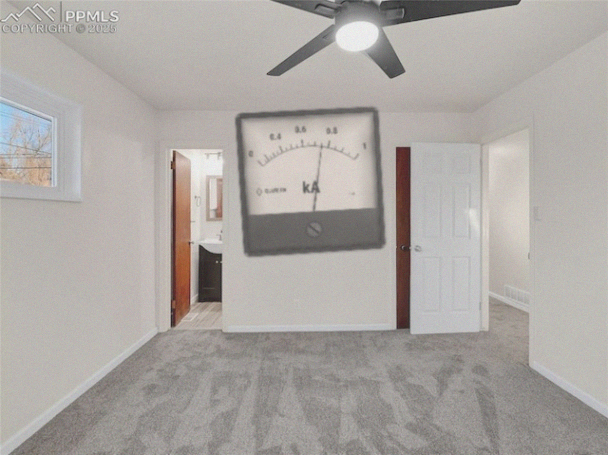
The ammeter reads 0.75 kA
